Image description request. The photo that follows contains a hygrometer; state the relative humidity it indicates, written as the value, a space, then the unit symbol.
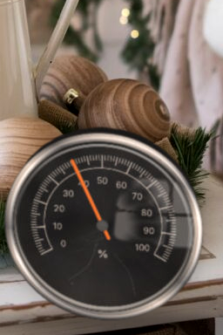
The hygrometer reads 40 %
